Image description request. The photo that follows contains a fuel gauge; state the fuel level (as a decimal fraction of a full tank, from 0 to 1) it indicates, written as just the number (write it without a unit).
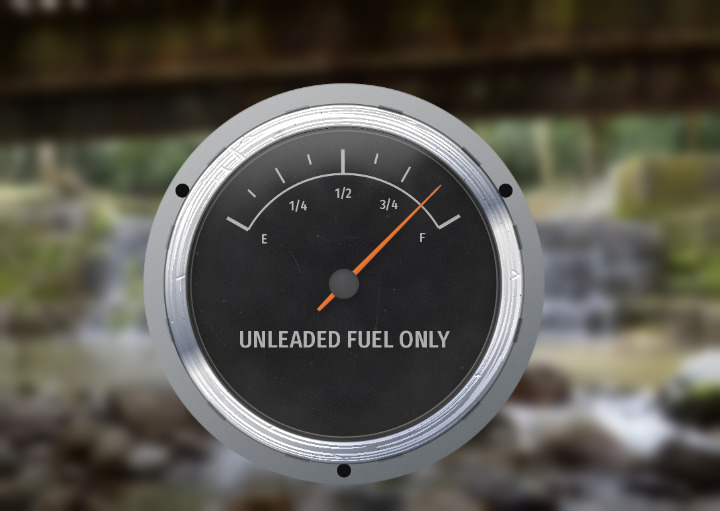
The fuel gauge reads 0.875
